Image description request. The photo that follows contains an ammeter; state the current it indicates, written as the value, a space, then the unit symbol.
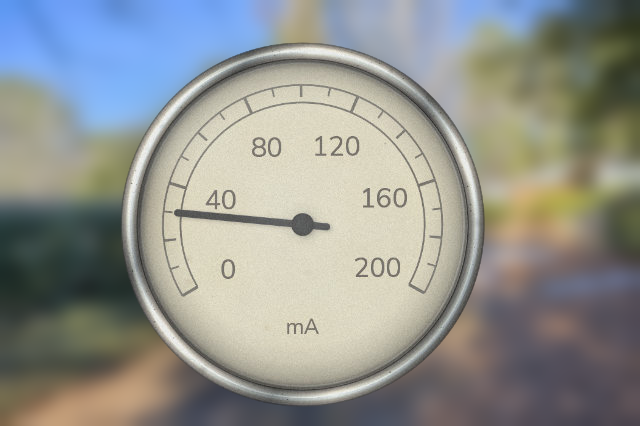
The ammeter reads 30 mA
